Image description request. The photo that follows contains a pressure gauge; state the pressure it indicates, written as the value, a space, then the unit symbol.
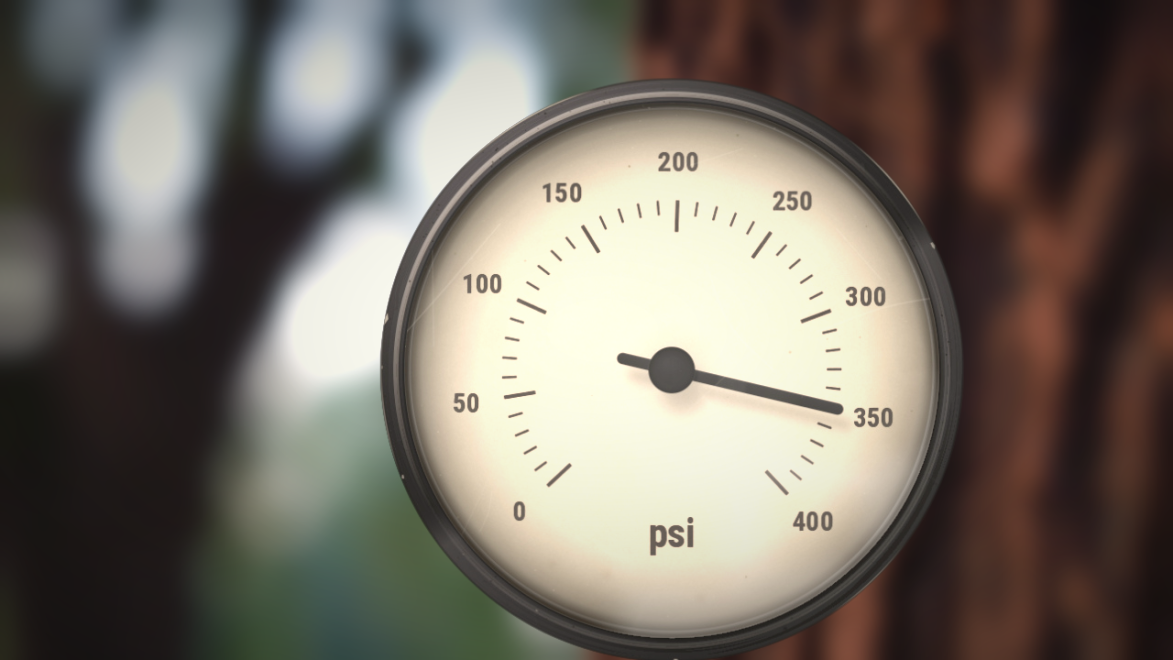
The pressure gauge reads 350 psi
